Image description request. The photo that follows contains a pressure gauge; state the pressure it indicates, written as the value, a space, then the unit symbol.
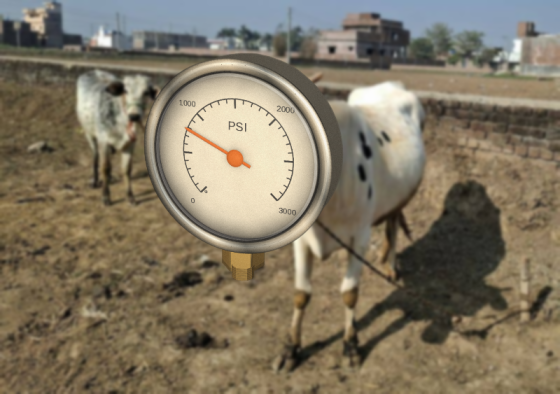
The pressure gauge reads 800 psi
